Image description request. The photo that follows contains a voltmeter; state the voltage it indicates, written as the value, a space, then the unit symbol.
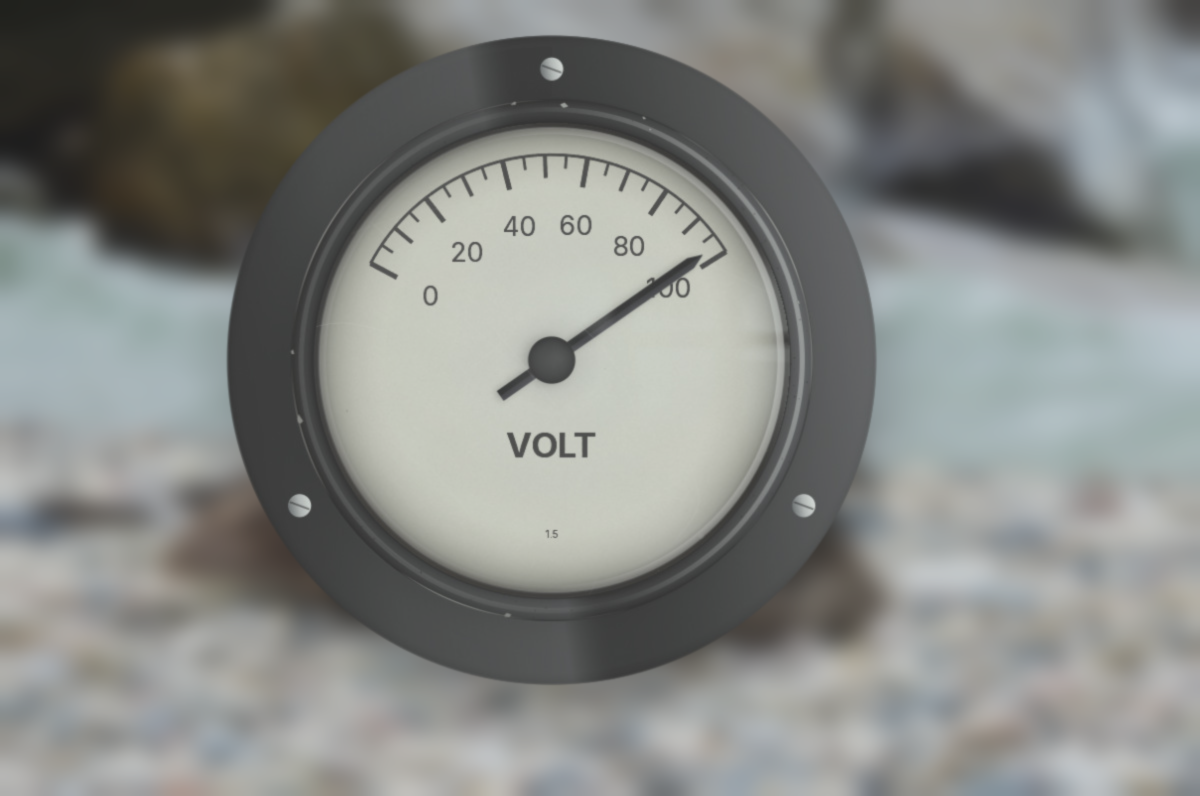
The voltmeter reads 97.5 V
